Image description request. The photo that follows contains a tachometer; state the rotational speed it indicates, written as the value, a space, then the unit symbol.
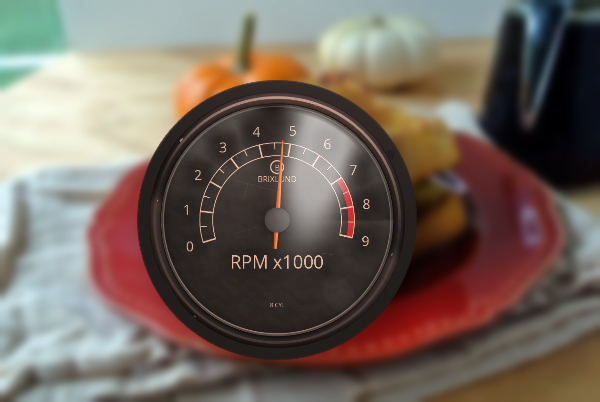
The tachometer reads 4750 rpm
